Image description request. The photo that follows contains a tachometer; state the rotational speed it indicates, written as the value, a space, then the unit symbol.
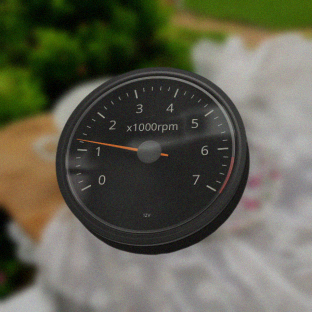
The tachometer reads 1200 rpm
